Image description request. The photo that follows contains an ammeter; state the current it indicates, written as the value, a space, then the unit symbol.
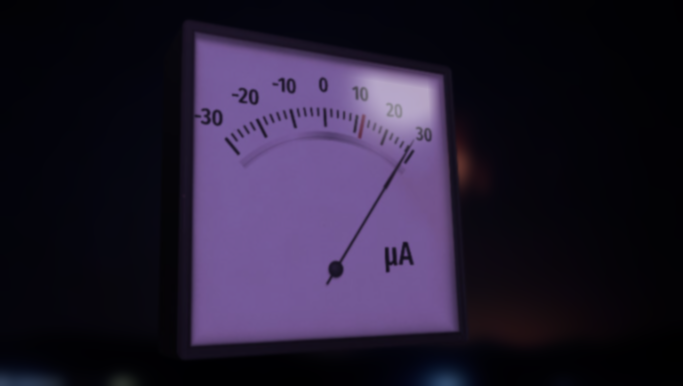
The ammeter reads 28 µA
